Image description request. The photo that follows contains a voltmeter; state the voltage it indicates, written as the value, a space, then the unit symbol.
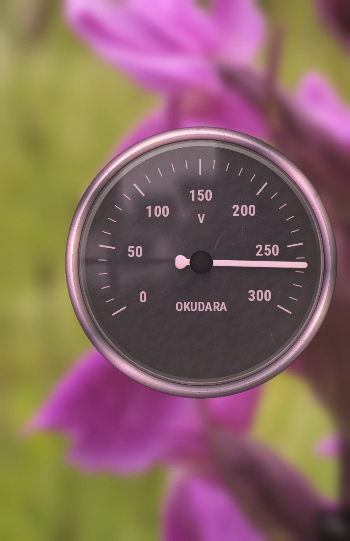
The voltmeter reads 265 V
